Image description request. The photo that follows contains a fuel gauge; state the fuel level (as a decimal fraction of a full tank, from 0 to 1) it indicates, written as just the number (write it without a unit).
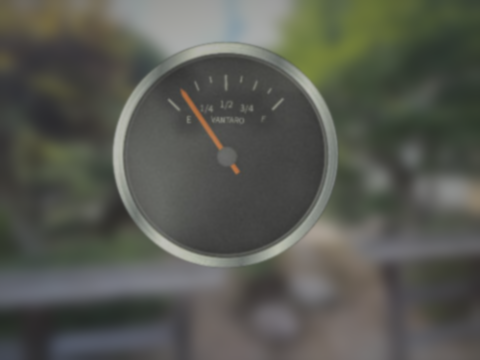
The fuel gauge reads 0.125
